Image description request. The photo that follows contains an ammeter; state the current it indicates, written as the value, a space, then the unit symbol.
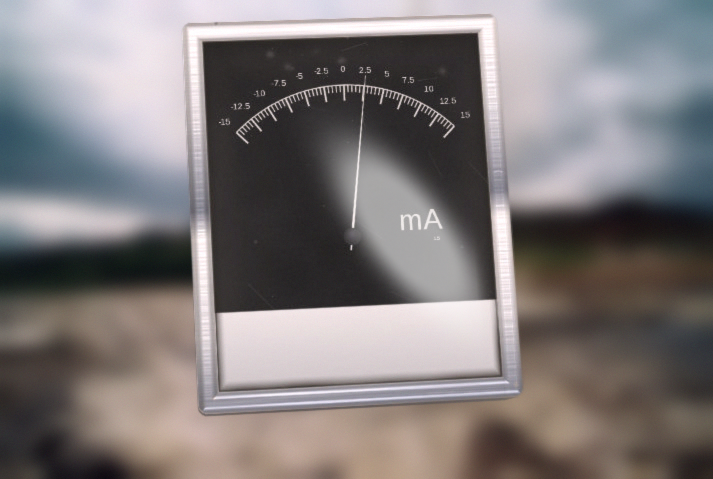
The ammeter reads 2.5 mA
